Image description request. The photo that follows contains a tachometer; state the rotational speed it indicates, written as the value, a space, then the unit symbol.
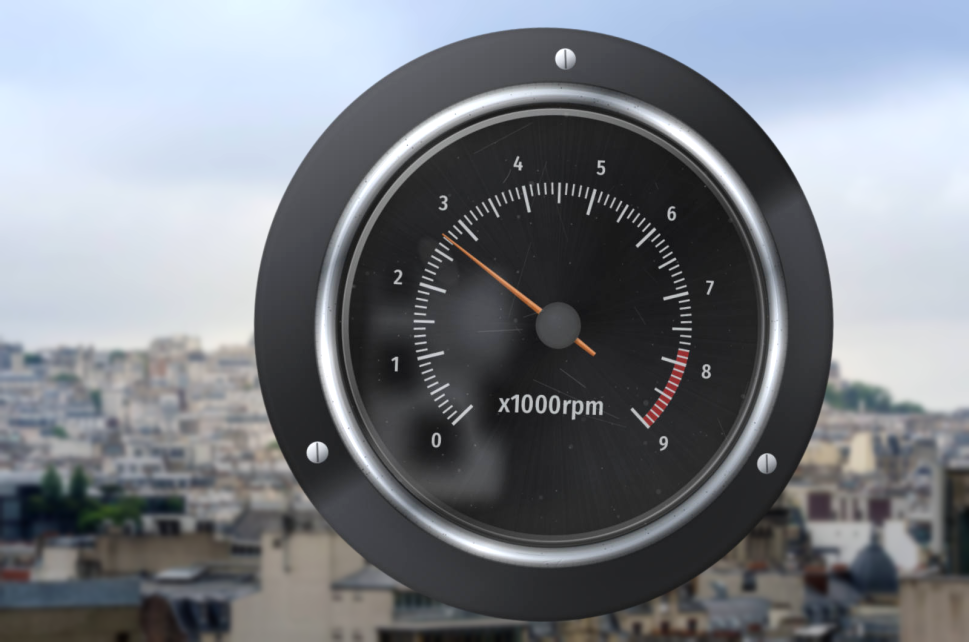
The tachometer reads 2700 rpm
